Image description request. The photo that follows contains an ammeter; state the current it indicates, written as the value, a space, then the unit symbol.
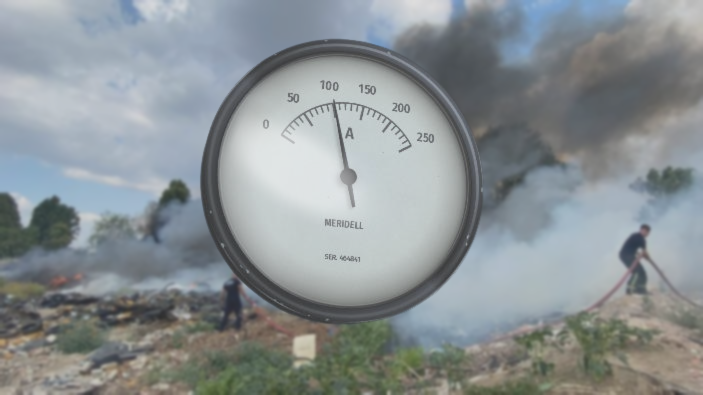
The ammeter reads 100 A
